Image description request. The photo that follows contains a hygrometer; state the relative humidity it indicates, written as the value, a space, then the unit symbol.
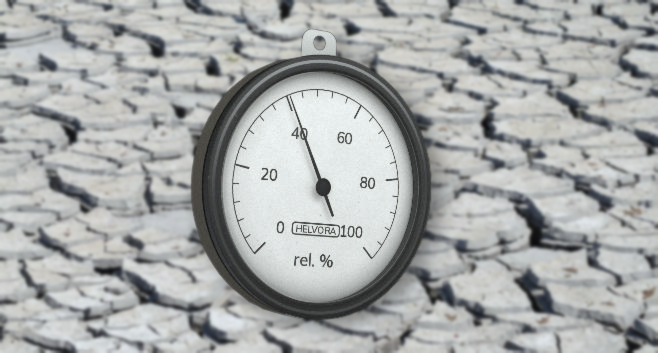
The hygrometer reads 40 %
